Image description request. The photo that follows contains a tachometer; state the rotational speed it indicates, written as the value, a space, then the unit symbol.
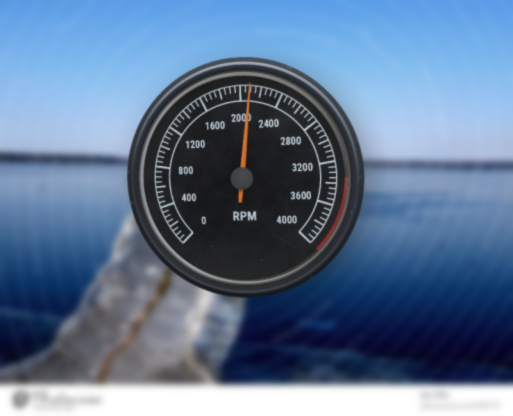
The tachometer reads 2100 rpm
